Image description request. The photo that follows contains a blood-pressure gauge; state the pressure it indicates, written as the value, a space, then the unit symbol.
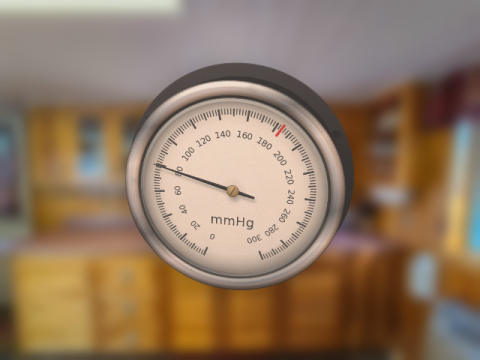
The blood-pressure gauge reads 80 mmHg
